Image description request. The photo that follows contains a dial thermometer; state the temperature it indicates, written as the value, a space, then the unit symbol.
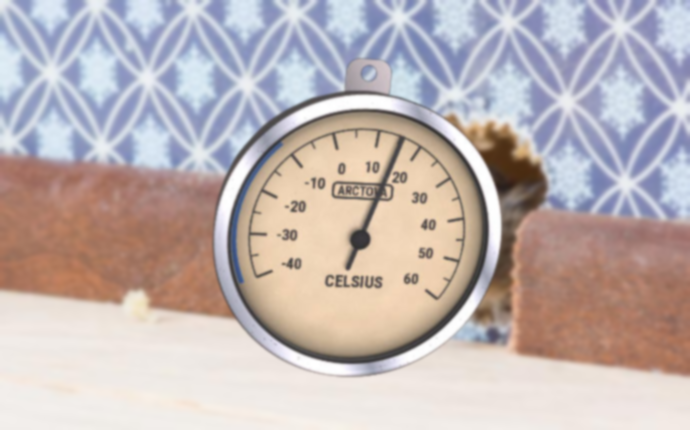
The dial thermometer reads 15 °C
